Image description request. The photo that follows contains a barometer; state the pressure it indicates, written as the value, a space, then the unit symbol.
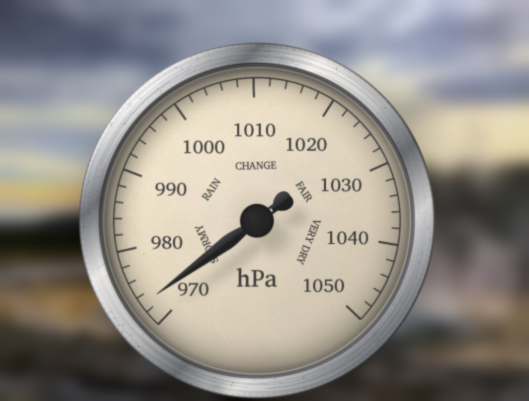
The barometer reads 973 hPa
